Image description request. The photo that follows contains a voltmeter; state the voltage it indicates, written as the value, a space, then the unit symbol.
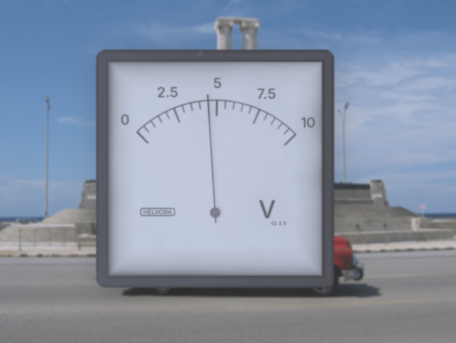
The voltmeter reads 4.5 V
